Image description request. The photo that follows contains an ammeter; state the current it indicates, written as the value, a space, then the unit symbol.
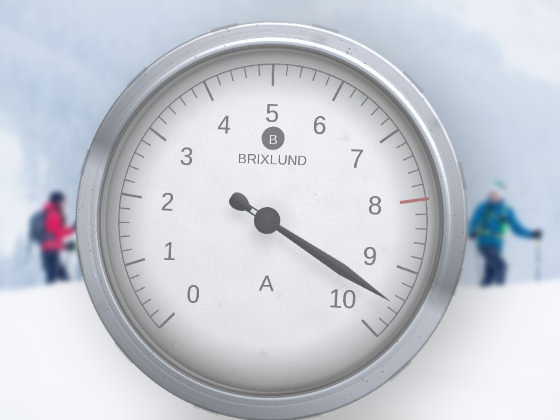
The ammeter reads 9.5 A
